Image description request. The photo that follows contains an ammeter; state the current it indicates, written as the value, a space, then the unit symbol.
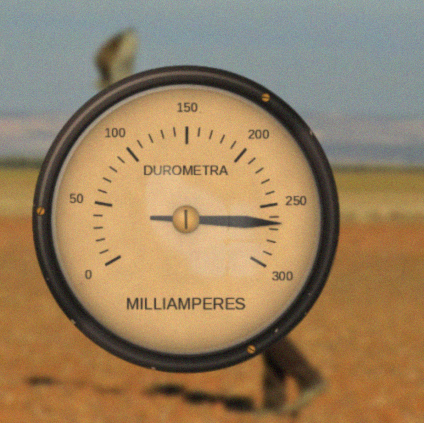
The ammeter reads 265 mA
